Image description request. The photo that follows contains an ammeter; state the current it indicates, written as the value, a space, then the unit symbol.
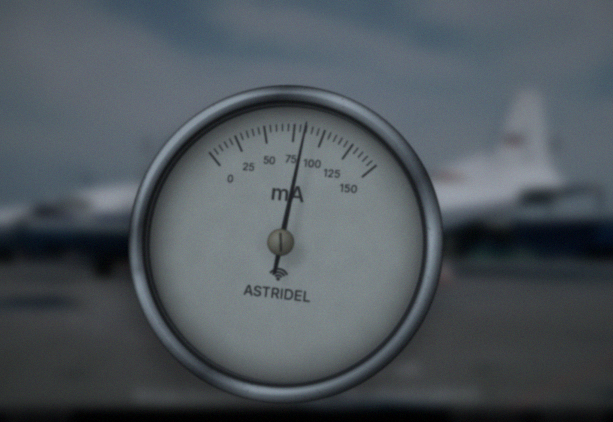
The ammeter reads 85 mA
